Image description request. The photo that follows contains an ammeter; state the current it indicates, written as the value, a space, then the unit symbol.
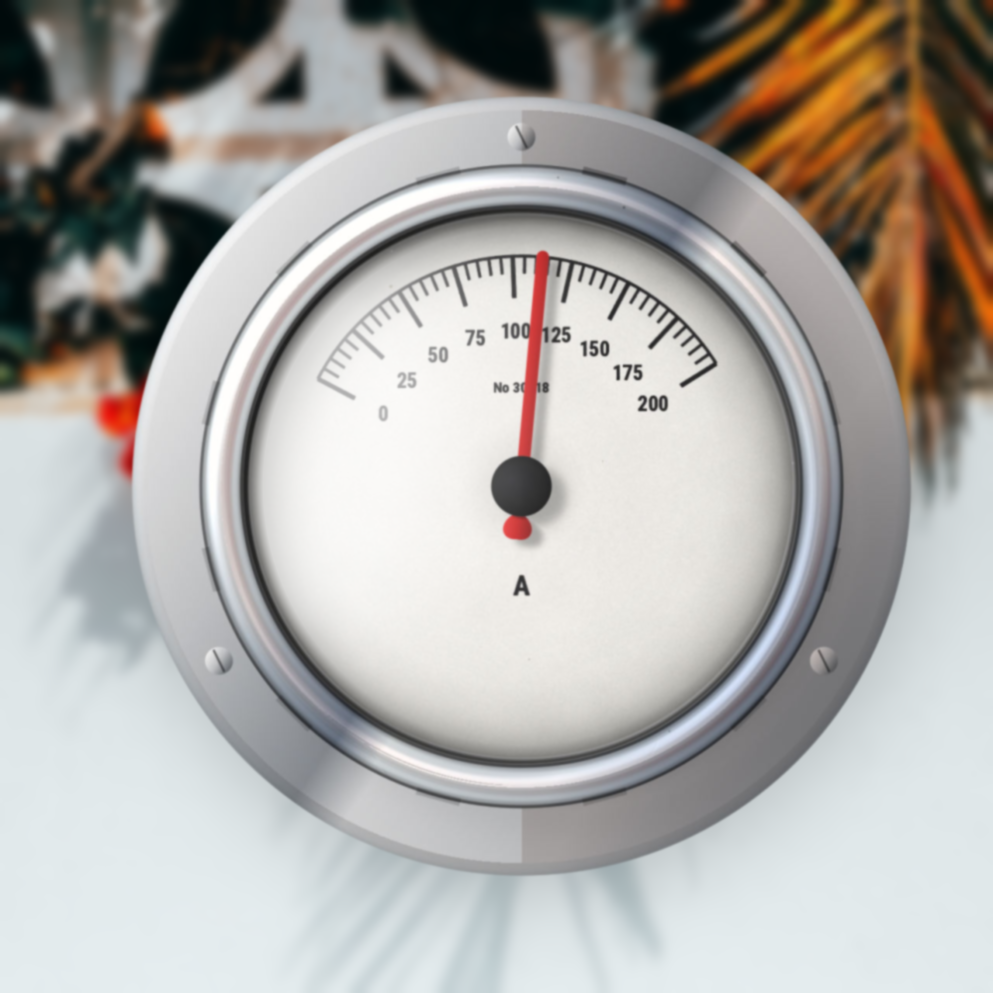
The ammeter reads 112.5 A
